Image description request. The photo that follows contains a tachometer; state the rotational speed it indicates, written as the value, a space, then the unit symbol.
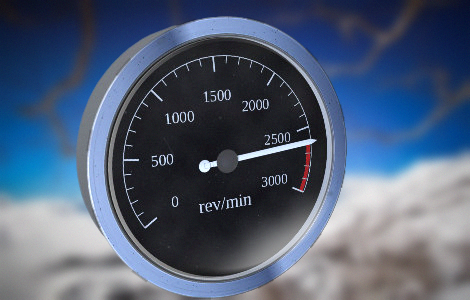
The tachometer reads 2600 rpm
